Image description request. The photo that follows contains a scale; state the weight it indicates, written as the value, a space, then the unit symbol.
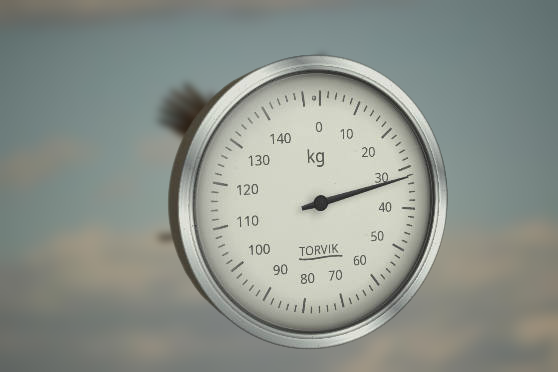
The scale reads 32 kg
